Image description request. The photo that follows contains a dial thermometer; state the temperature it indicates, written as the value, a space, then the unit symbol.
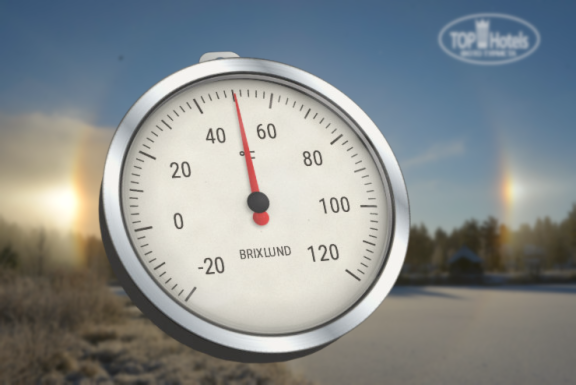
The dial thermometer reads 50 °F
